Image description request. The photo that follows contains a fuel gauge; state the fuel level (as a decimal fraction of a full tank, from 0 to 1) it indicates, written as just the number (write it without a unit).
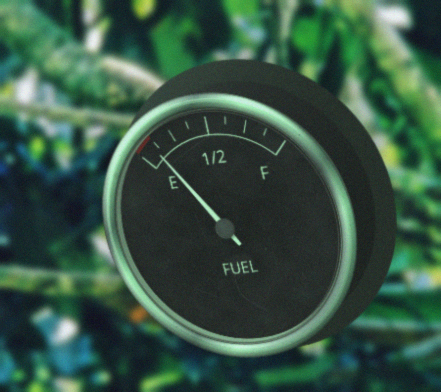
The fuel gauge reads 0.125
